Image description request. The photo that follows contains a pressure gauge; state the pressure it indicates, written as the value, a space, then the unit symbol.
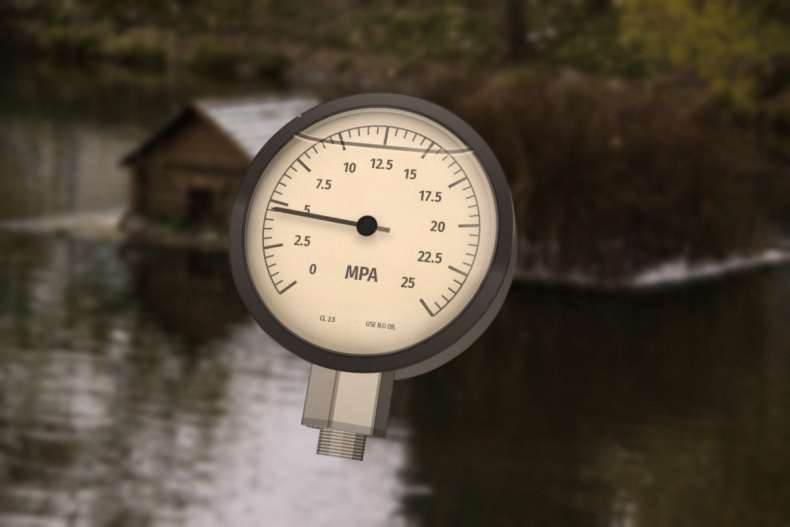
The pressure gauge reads 4.5 MPa
